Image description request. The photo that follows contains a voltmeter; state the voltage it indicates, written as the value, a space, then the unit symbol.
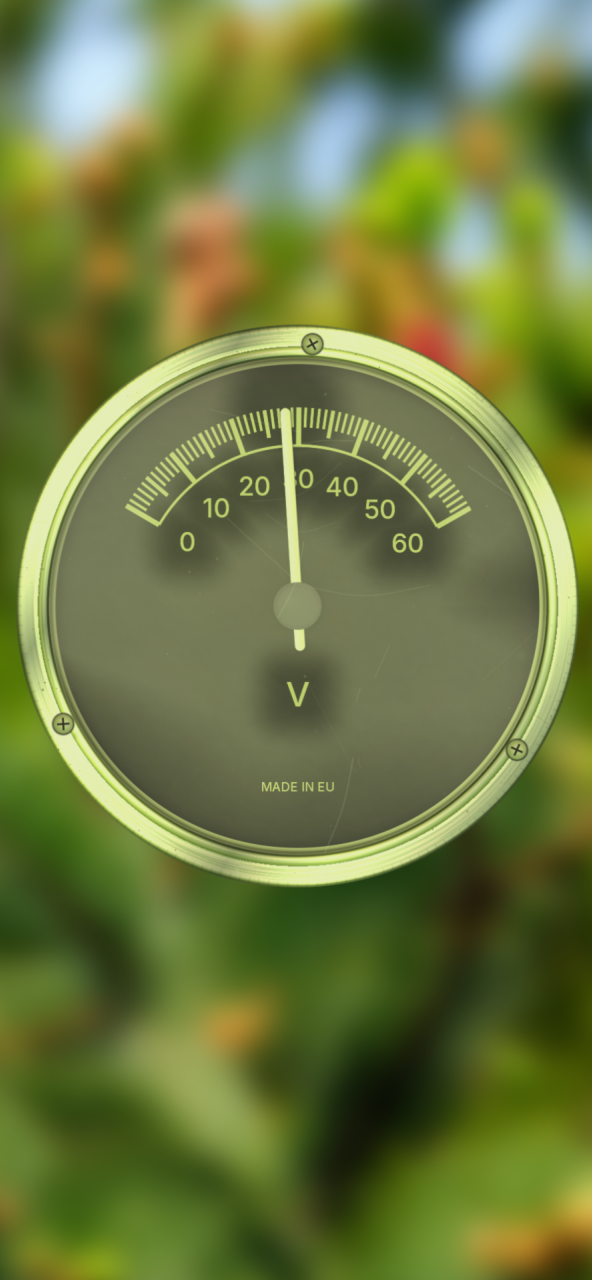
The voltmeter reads 28 V
